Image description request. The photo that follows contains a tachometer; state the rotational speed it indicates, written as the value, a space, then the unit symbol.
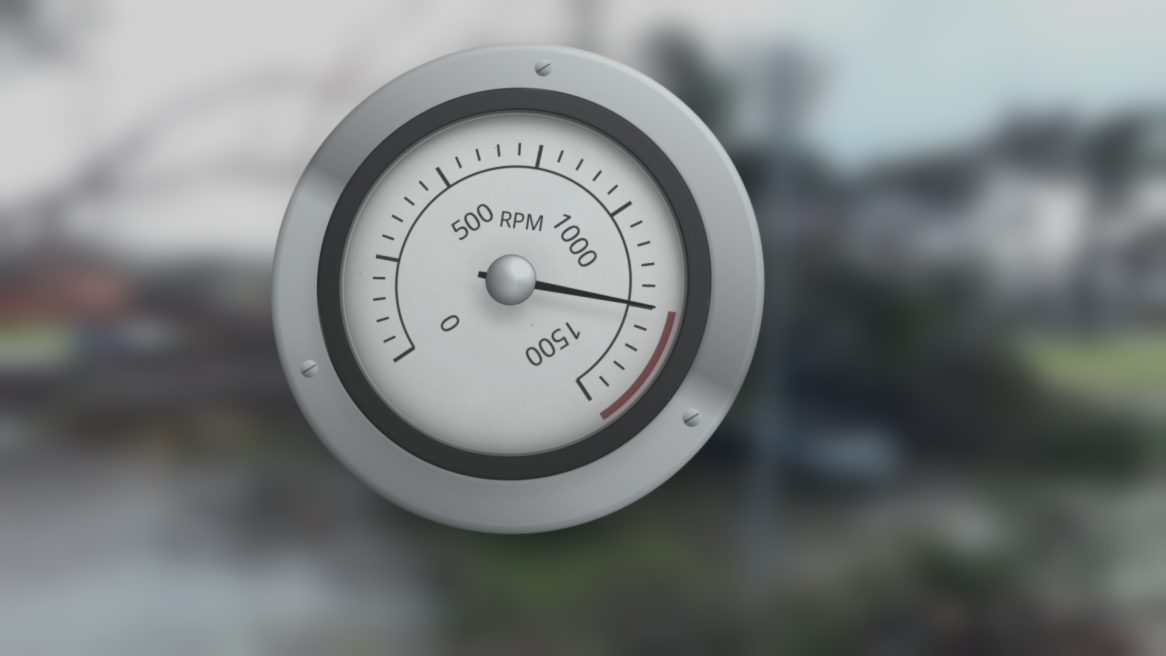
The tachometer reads 1250 rpm
